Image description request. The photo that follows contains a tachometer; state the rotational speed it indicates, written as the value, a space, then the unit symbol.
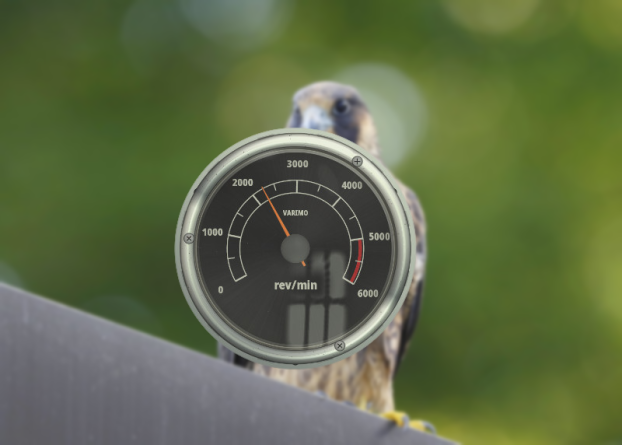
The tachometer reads 2250 rpm
